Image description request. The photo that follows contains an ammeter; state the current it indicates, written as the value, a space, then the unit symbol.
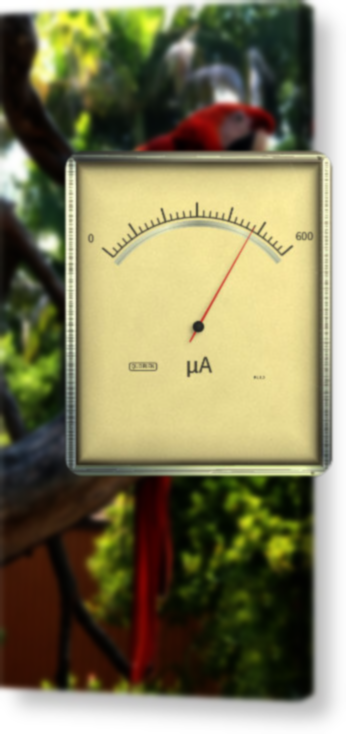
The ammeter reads 480 µA
